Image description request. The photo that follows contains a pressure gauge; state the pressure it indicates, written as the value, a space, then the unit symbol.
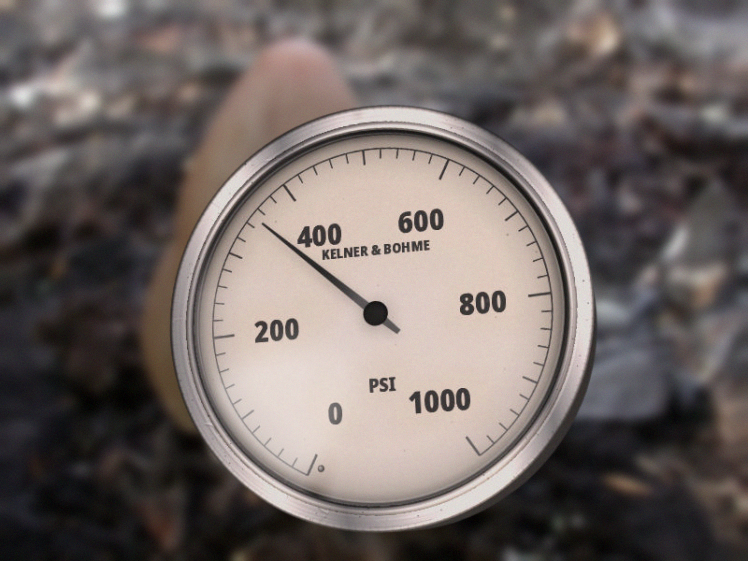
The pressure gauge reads 350 psi
